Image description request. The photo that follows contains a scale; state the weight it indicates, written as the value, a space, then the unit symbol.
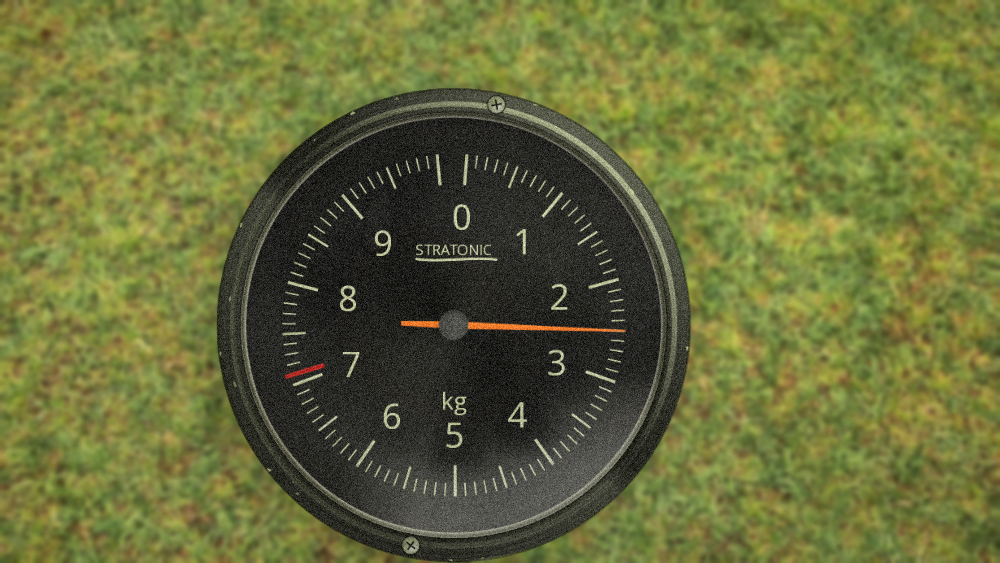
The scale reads 2.5 kg
